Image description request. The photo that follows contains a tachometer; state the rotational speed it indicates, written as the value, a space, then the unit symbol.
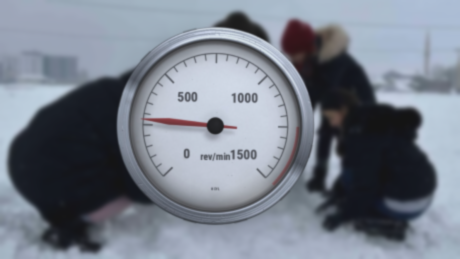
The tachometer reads 275 rpm
